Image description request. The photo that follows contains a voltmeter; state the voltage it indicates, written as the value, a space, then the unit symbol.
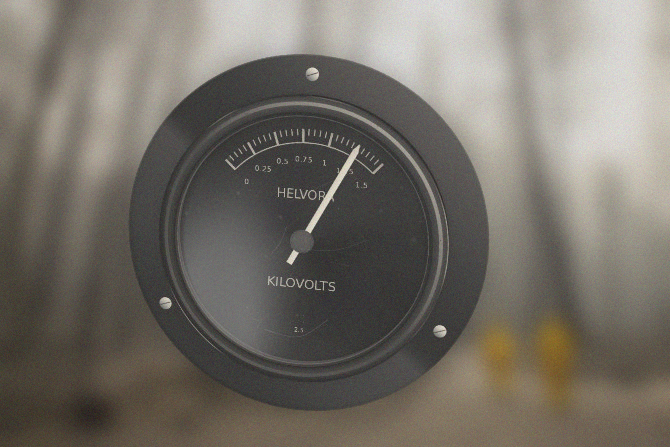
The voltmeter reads 1.25 kV
